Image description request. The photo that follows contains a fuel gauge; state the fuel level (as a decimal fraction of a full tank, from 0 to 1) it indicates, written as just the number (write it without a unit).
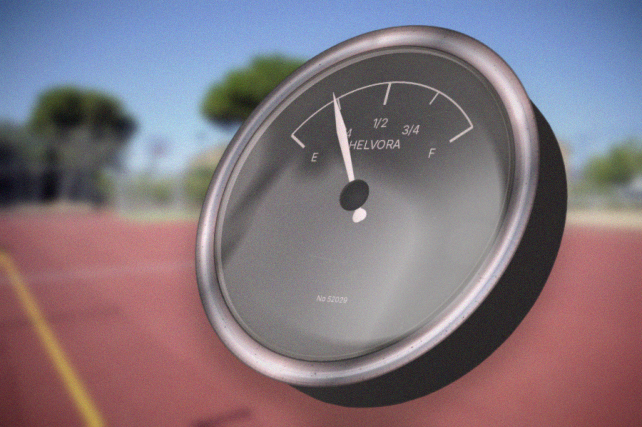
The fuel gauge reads 0.25
